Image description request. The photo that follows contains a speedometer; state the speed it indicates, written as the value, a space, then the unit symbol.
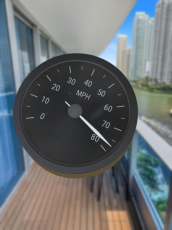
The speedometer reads 77.5 mph
